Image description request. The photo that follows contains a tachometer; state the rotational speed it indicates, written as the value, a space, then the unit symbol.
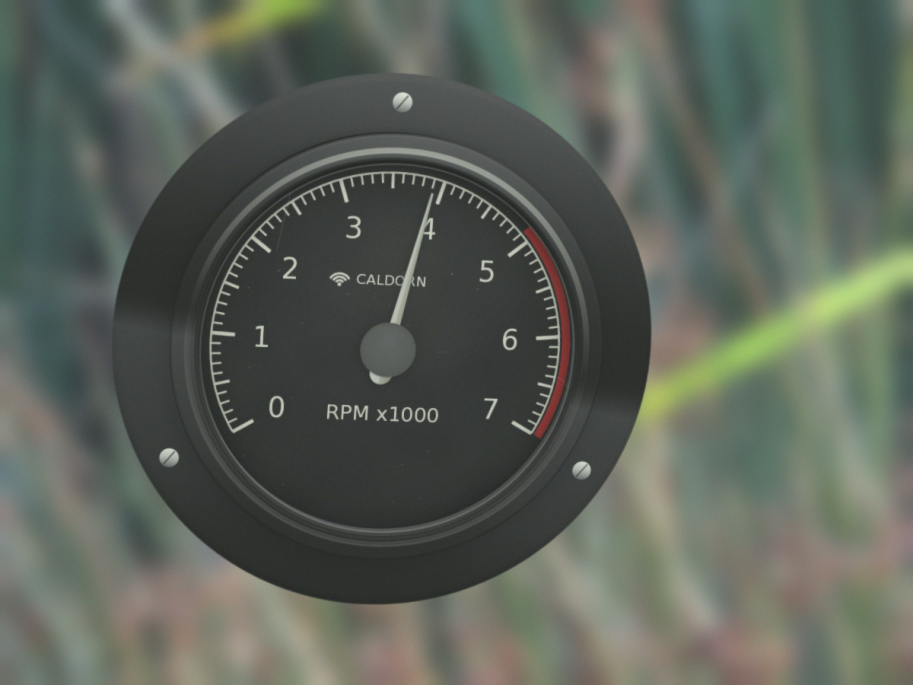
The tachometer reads 3900 rpm
